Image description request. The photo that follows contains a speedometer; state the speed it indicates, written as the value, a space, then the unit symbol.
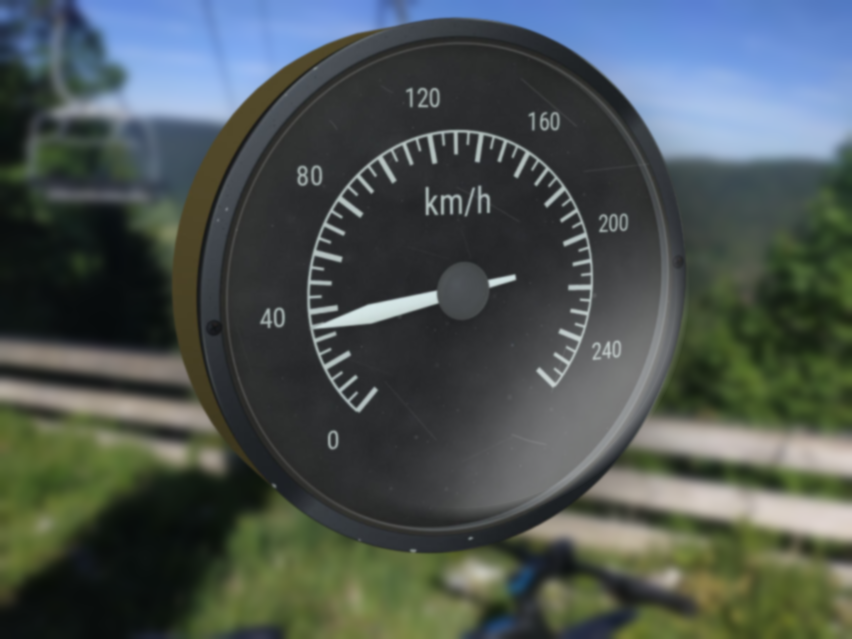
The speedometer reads 35 km/h
